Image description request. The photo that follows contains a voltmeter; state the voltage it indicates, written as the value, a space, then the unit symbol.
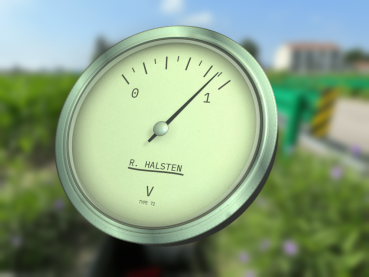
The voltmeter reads 0.9 V
